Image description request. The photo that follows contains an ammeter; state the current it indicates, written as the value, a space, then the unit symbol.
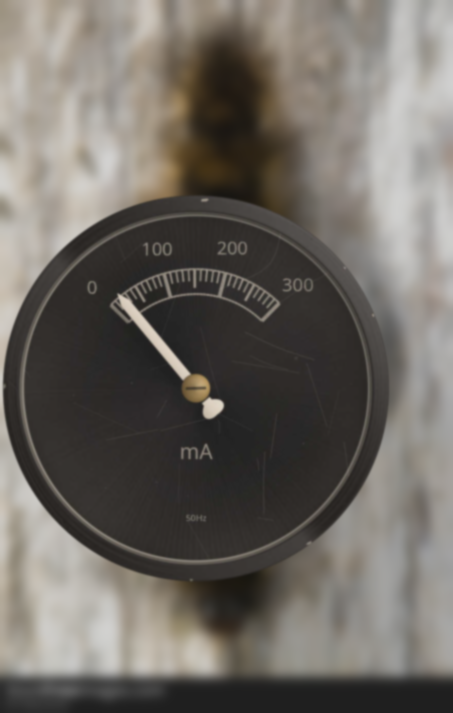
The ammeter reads 20 mA
